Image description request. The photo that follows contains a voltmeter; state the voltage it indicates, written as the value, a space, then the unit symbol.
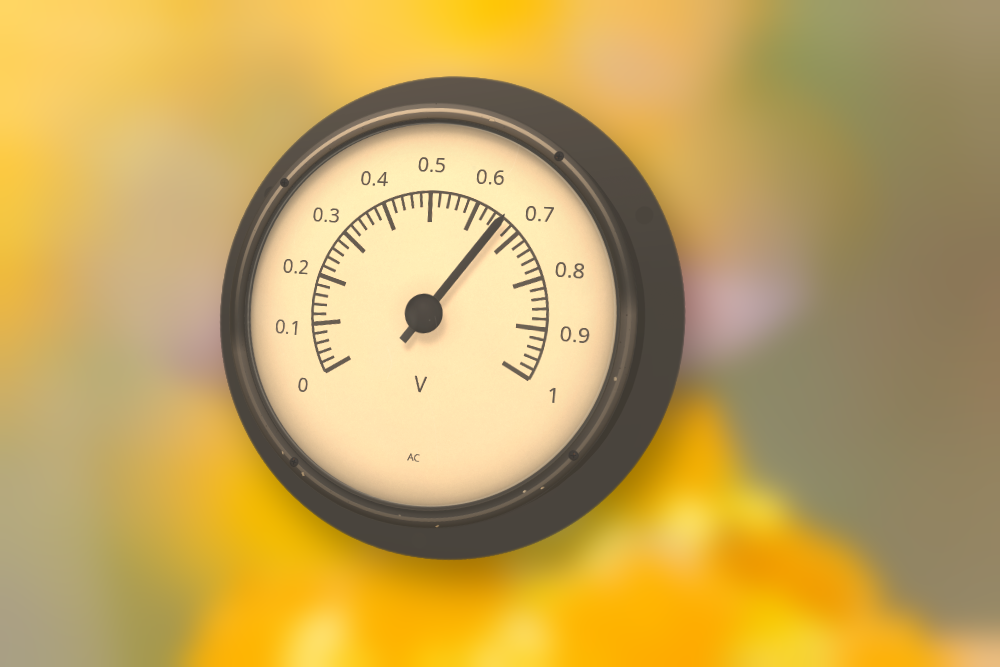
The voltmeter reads 0.66 V
